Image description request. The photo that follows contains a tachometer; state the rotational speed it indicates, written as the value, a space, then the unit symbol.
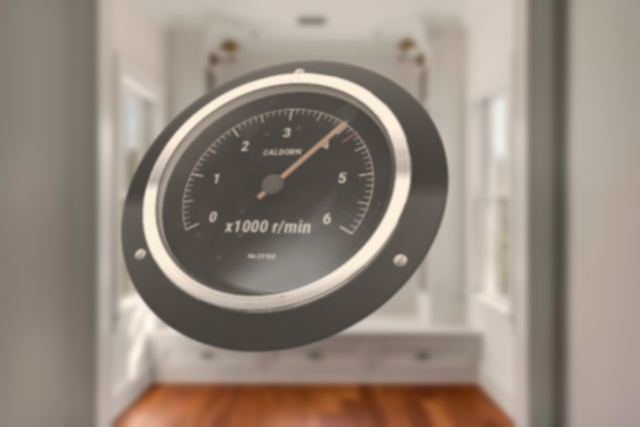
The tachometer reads 4000 rpm
